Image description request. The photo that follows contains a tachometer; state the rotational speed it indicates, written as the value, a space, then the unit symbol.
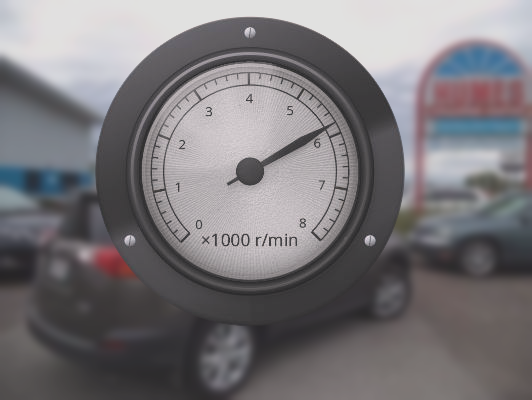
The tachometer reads 5800 rpm
